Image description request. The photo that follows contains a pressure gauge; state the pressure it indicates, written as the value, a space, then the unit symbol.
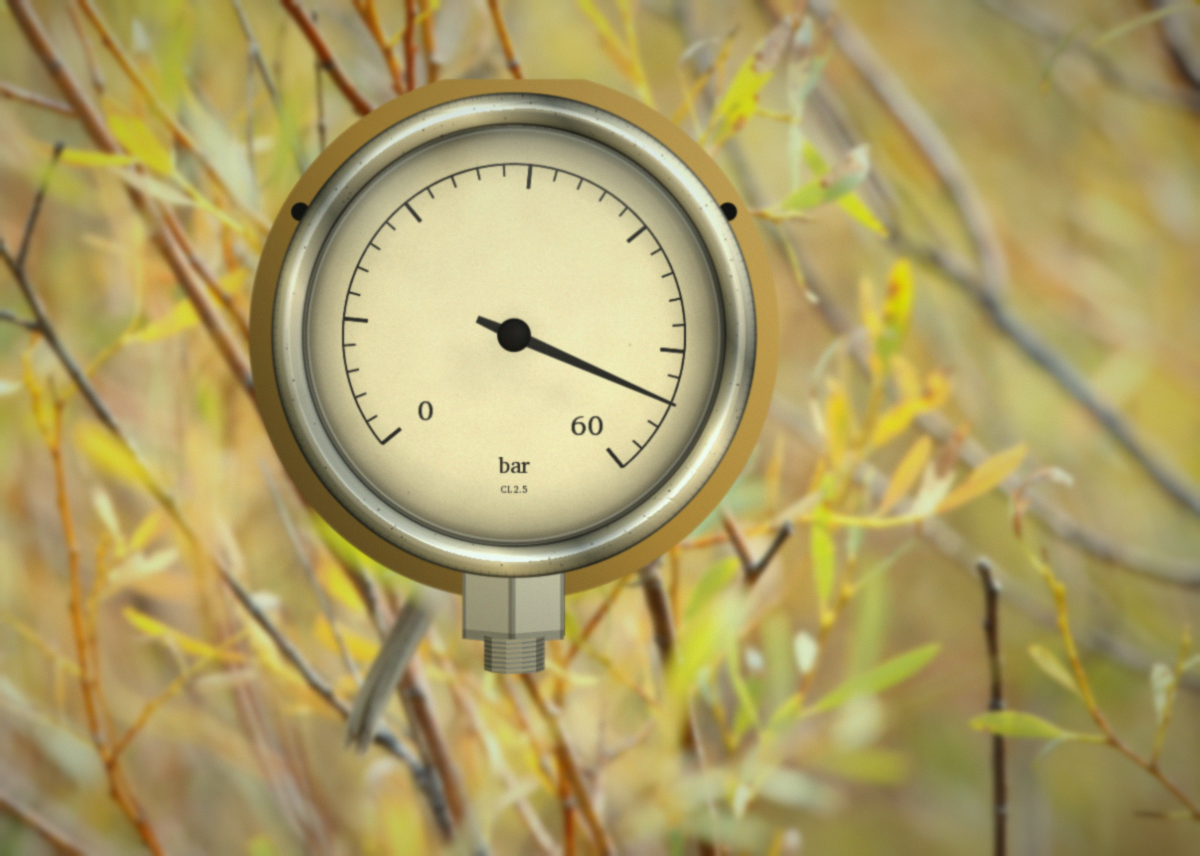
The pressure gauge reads 54 bar
